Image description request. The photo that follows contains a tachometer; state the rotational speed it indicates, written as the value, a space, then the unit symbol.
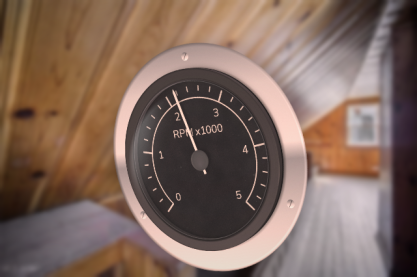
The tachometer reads 2200 rpm
